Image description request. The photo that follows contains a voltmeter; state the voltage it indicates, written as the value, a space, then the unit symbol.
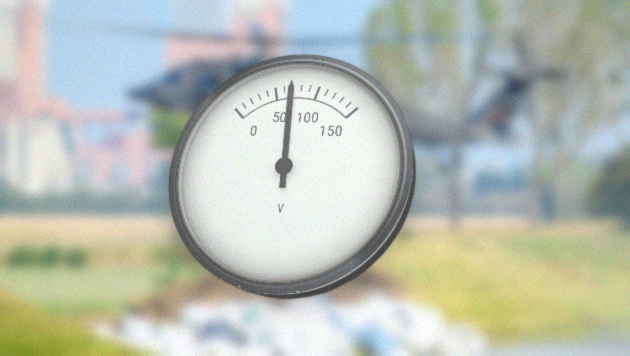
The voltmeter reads 70 V
